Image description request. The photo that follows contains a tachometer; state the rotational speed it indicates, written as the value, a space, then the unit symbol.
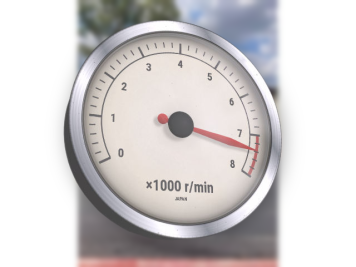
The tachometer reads 7400 rpm
